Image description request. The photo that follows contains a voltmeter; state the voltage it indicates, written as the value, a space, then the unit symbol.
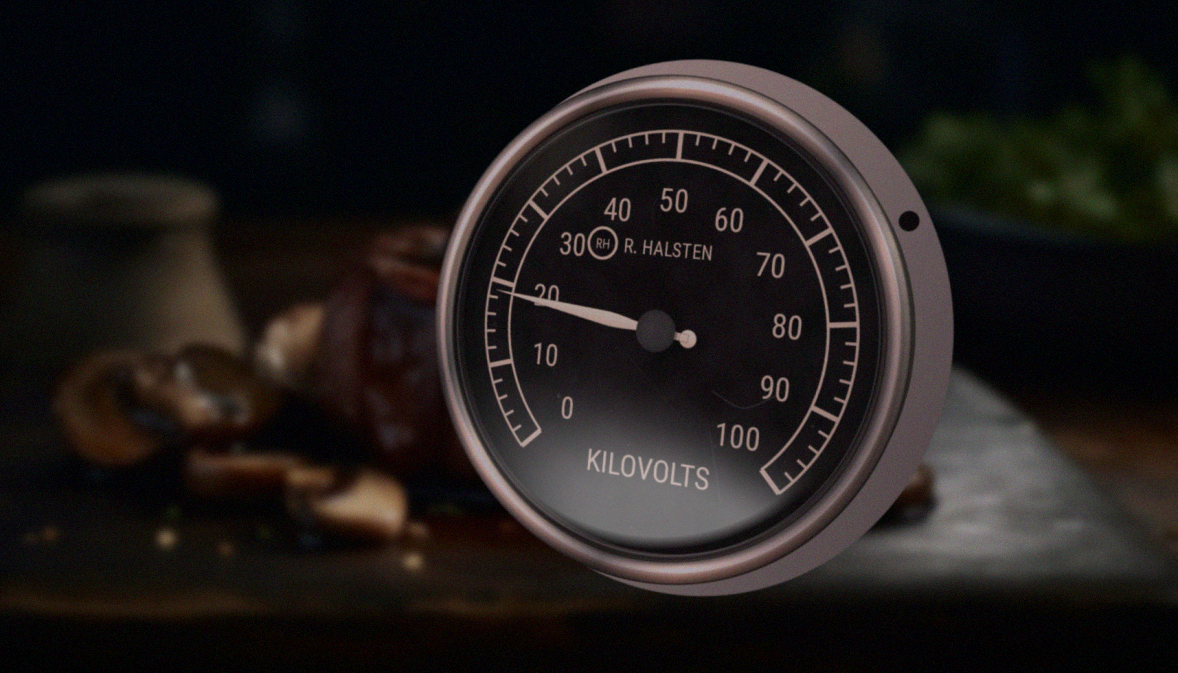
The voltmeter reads 19 kV
